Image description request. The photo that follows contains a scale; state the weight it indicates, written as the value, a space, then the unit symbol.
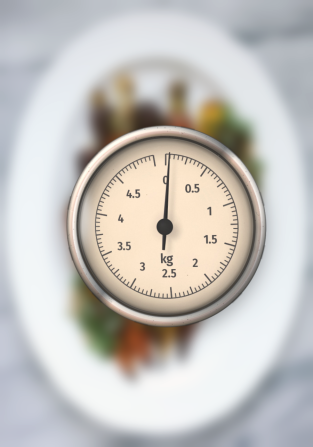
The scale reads 0.05 kg
